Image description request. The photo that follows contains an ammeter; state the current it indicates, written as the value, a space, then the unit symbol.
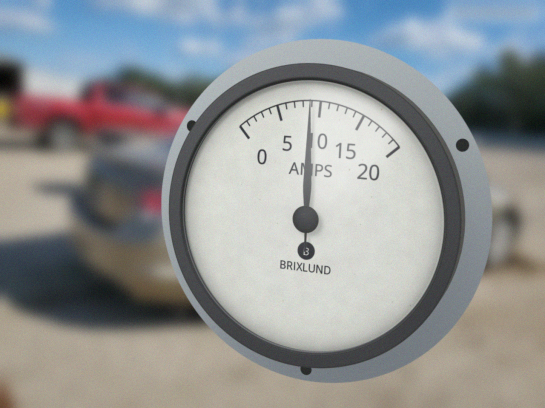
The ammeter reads 9 A
